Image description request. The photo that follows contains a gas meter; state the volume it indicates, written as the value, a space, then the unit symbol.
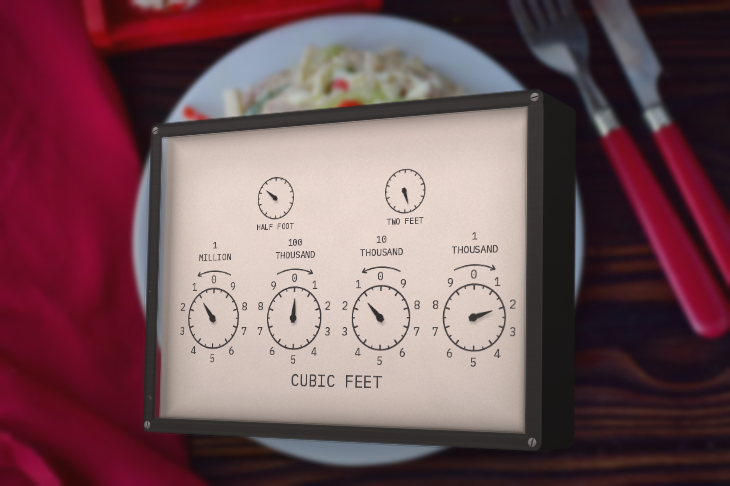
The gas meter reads 101200 ft³
